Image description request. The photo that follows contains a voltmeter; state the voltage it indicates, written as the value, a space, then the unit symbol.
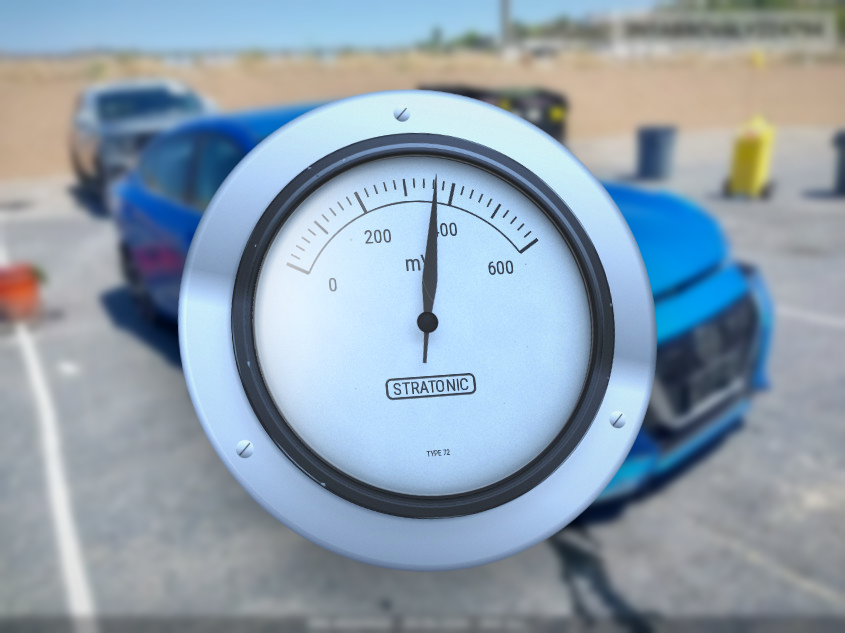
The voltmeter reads 360 mV
